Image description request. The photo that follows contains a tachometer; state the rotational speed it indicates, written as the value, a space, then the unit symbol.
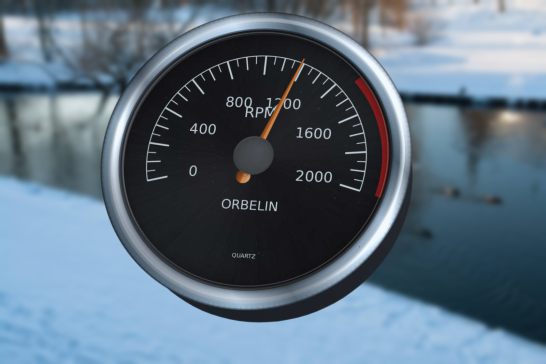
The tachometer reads 1200 rpm
